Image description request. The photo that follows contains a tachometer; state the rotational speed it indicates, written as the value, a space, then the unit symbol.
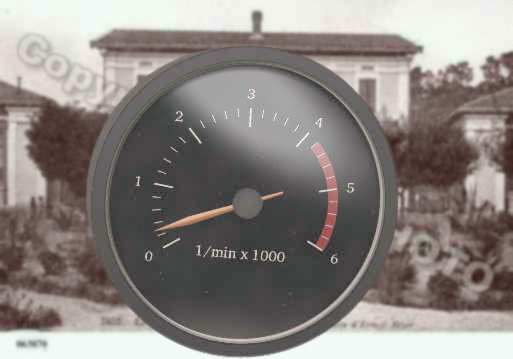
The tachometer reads 300 rpm
